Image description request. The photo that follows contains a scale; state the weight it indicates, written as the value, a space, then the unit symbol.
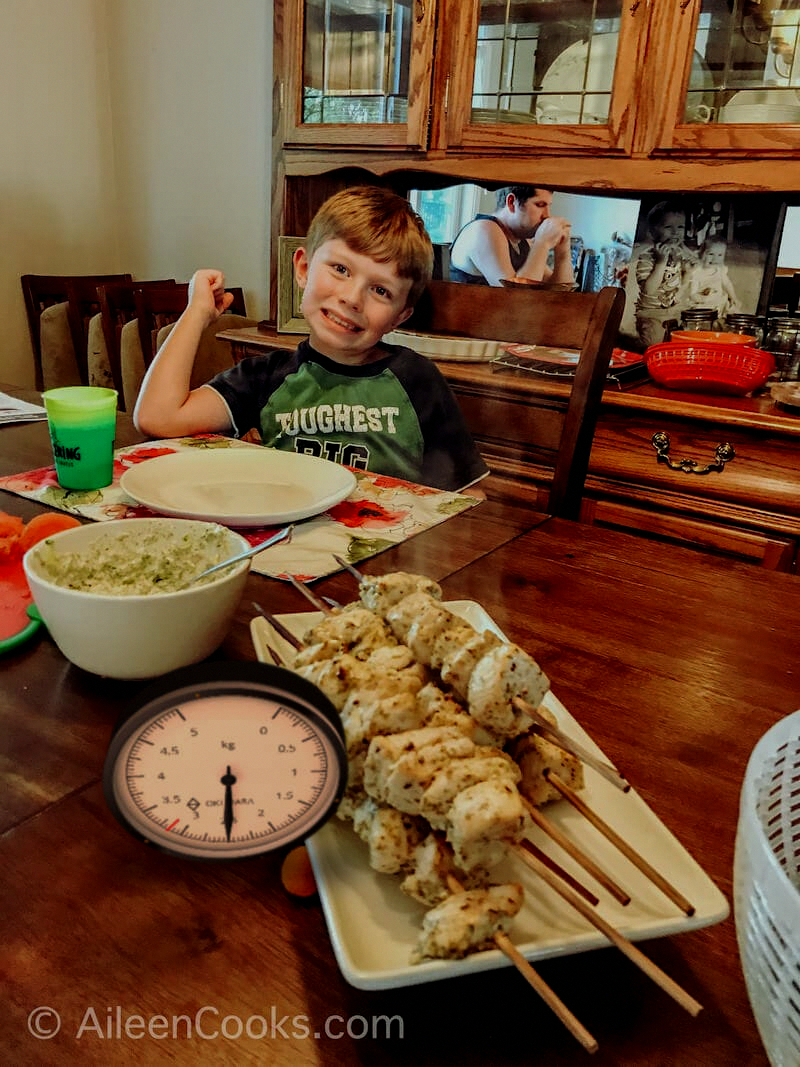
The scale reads 2.5 kg
